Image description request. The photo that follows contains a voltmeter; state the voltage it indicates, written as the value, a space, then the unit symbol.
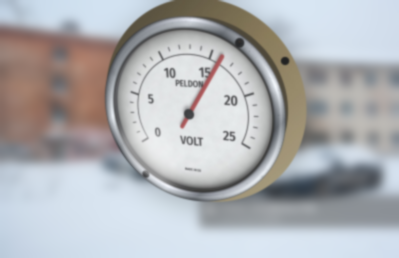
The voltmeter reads 16 V
